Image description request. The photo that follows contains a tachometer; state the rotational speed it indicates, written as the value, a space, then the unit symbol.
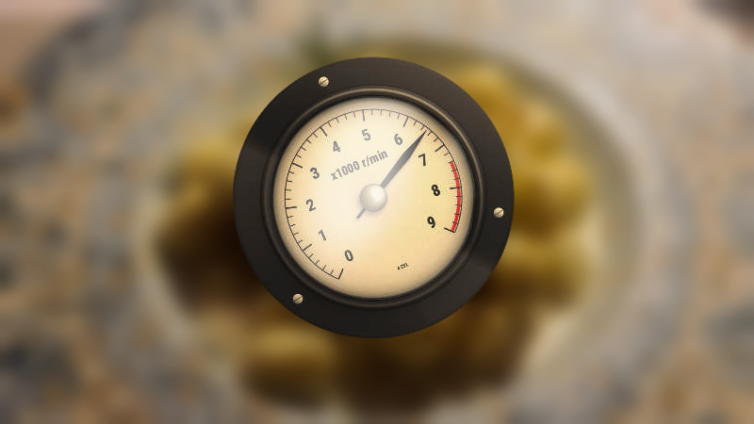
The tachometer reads 6500 rpm
